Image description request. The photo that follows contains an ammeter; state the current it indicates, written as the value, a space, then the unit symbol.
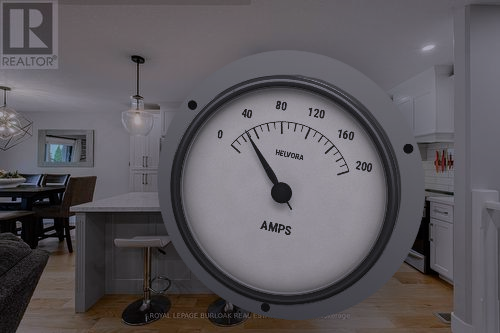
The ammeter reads 30 A
